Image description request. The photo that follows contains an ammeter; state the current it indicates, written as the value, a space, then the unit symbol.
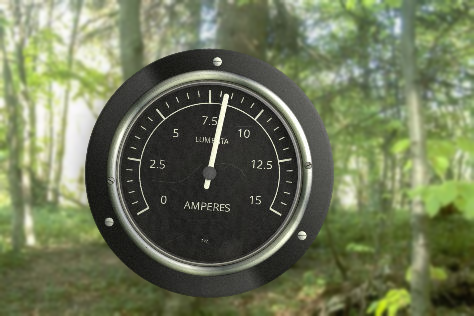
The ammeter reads 8.25 A
